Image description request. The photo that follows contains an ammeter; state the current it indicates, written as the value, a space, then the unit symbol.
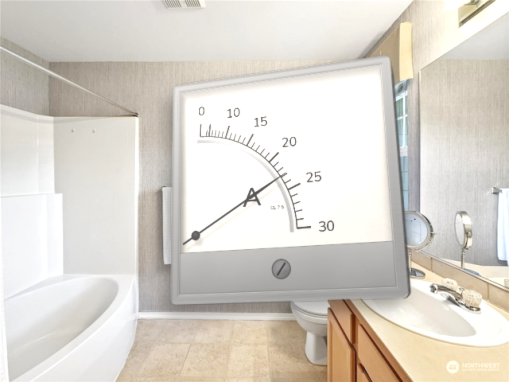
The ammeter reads 23 A
